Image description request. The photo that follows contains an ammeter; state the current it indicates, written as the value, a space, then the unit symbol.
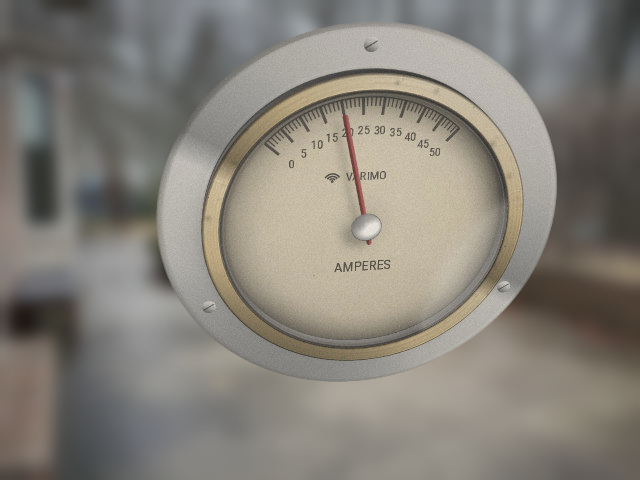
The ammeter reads 20 A
